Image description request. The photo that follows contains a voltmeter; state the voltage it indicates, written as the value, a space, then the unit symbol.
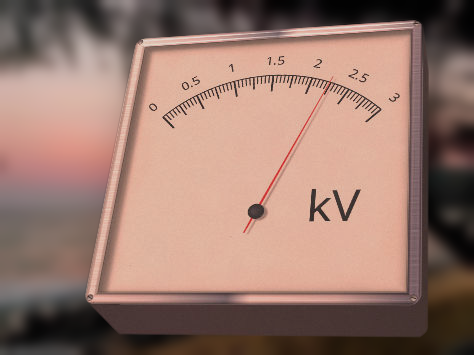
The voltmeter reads 2.25 kV
